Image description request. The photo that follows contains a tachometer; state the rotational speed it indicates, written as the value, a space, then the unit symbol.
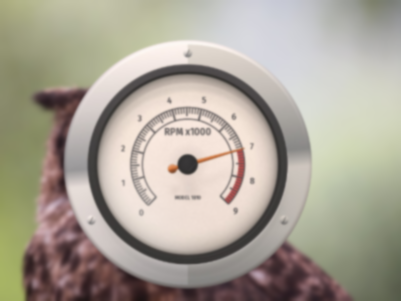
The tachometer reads 7000 rpm
